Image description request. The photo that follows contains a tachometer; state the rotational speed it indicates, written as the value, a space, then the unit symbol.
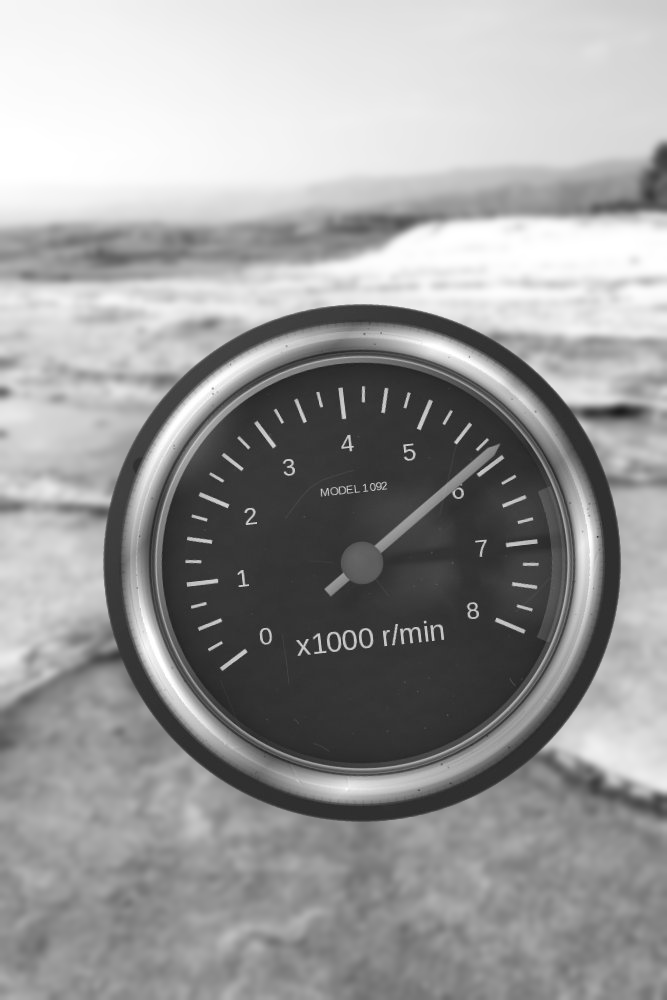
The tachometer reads 5875 rpm
